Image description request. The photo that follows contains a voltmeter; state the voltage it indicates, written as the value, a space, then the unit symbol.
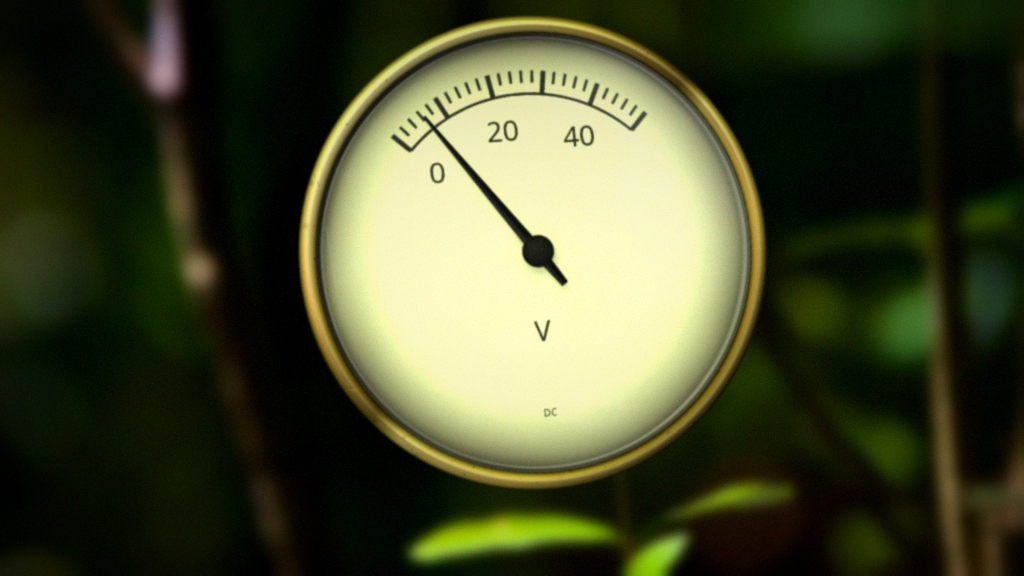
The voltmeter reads 6 V
